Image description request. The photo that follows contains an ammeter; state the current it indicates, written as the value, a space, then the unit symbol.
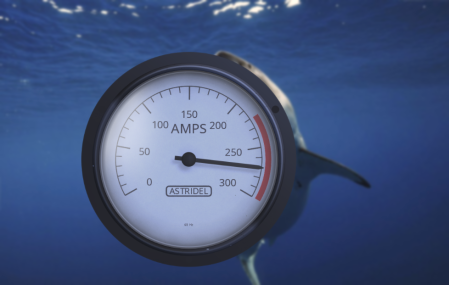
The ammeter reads 270 A
